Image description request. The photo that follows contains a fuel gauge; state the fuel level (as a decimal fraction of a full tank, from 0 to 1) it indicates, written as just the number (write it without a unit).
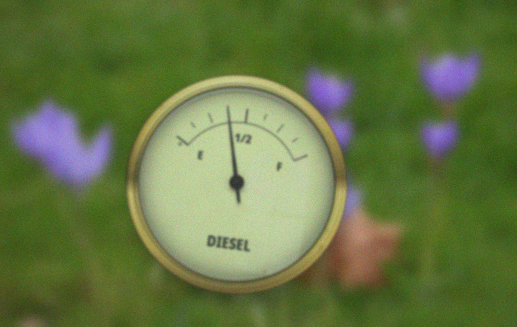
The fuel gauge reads 0.375
